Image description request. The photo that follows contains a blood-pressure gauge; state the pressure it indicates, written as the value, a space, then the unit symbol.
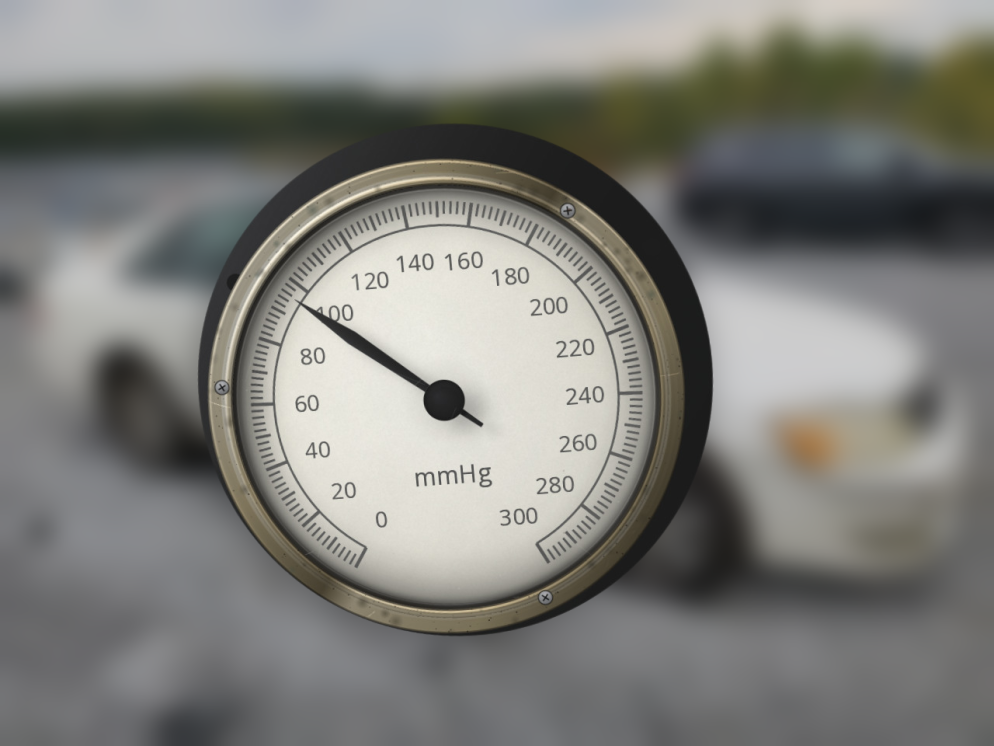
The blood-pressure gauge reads 96 mmHg
